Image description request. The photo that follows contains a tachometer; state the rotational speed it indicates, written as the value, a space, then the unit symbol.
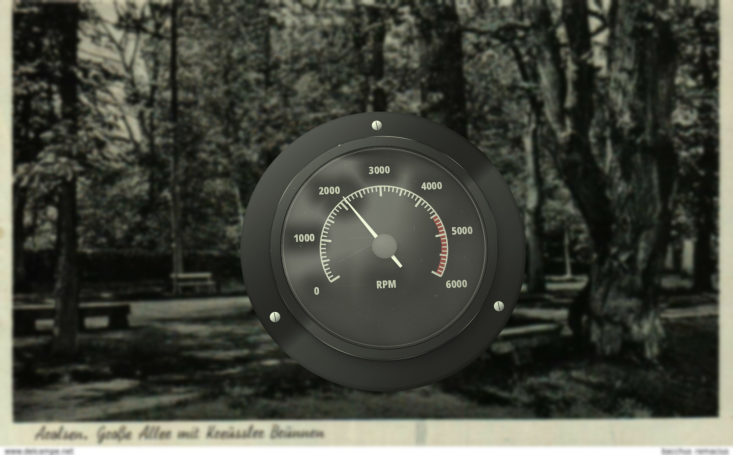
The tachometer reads 2100 rpm
